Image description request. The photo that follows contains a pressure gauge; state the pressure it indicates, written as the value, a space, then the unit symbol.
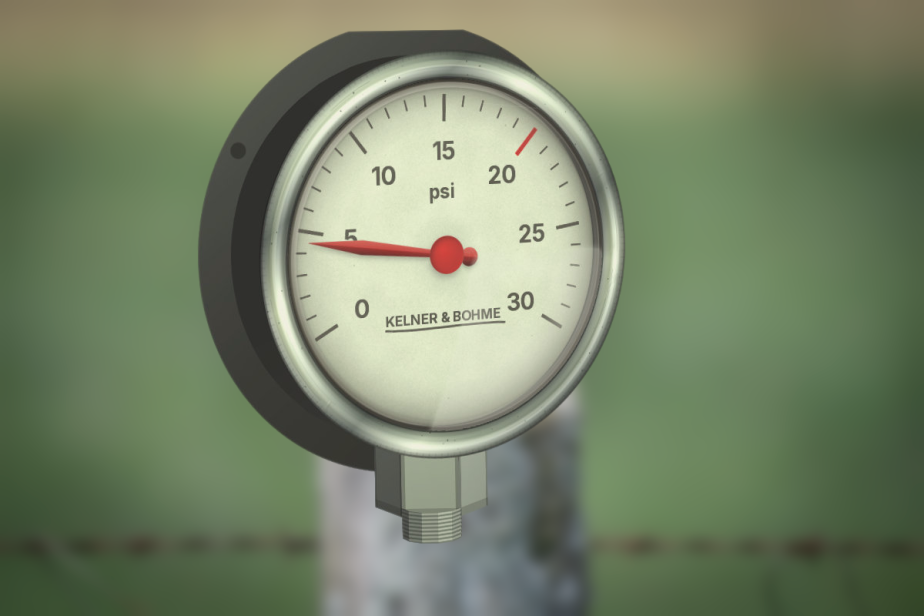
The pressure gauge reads 4.5 psi
